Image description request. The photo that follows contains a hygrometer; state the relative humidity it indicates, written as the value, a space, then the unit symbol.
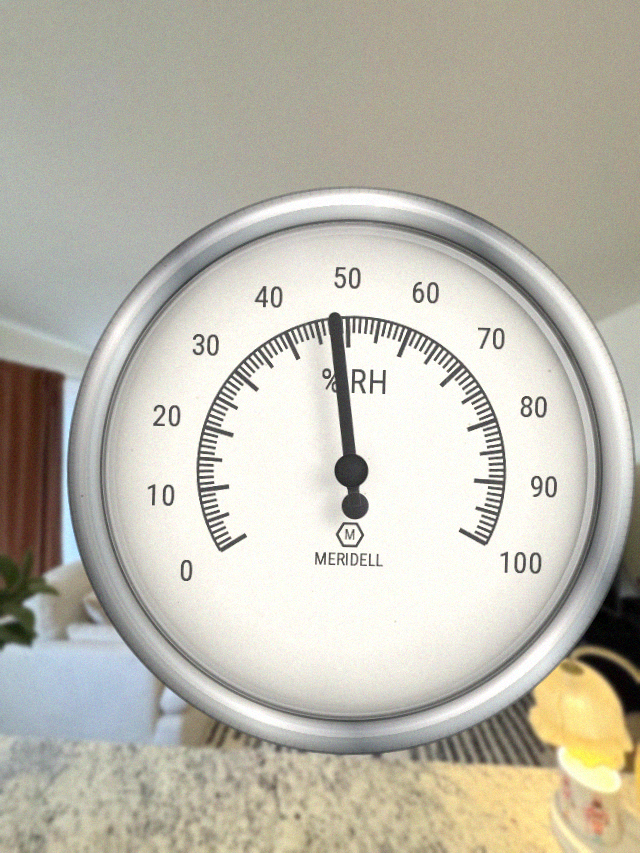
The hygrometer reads 48 %
